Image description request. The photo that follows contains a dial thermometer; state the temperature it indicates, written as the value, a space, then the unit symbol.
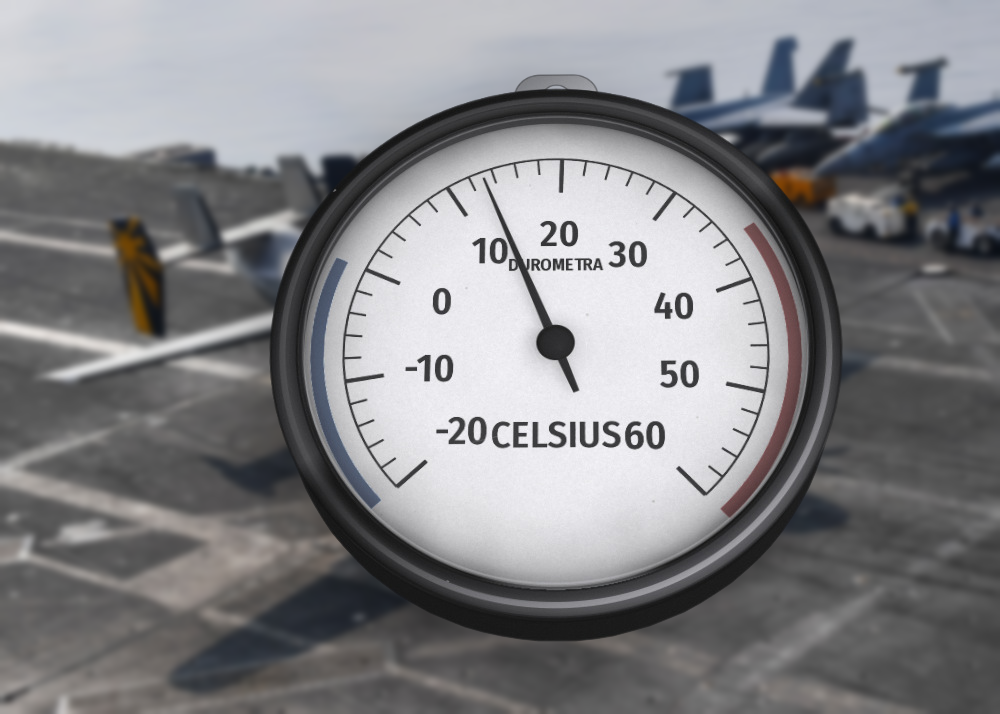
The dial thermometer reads 13 °C
